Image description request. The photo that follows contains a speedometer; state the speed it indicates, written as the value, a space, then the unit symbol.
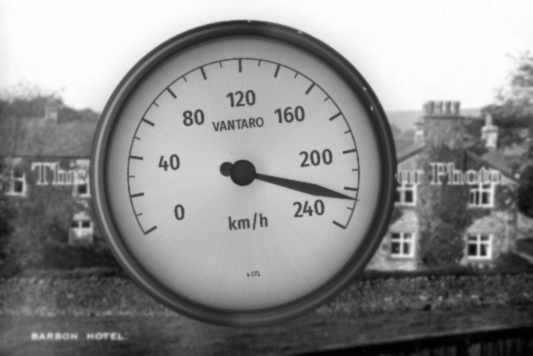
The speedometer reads 225 km/h
